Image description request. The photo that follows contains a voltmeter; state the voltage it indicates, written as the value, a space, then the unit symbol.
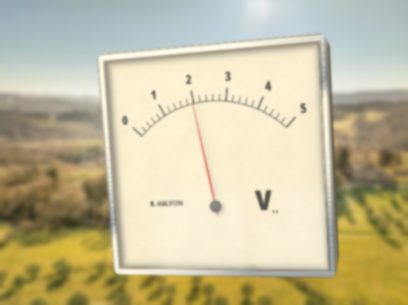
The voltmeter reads 2 V
